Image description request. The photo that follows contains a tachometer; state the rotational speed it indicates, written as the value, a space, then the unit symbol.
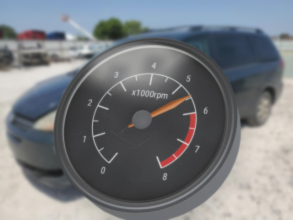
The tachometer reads 5500 rpm
